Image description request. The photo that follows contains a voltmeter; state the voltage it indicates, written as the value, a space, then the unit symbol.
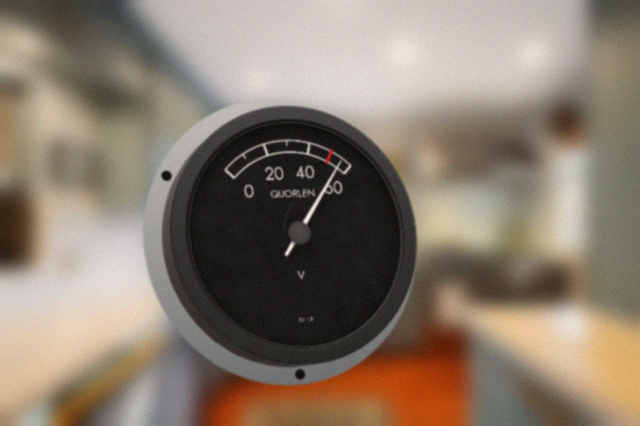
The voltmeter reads 55 V
